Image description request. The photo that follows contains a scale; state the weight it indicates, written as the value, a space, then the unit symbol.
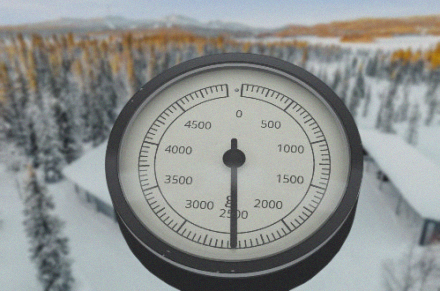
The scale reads 2500 g
